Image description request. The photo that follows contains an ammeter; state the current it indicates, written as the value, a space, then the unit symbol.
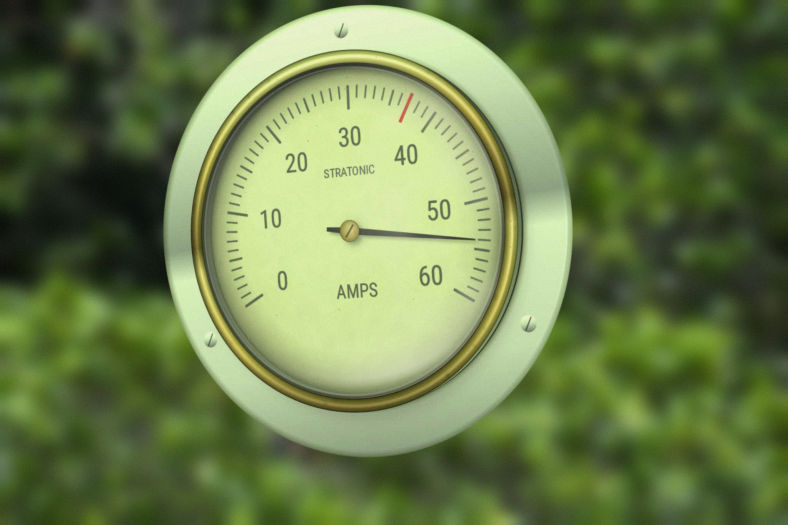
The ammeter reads 54 A
